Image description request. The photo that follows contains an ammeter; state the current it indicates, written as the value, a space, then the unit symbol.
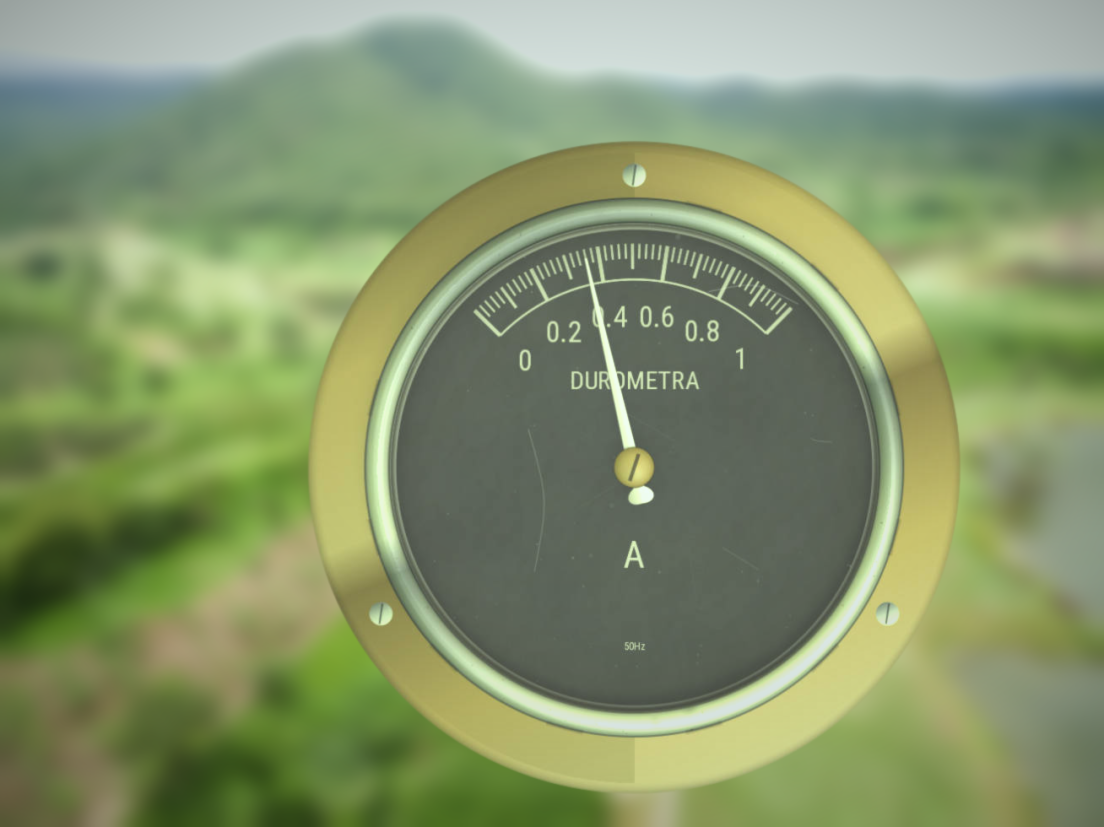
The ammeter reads 0.36 A
